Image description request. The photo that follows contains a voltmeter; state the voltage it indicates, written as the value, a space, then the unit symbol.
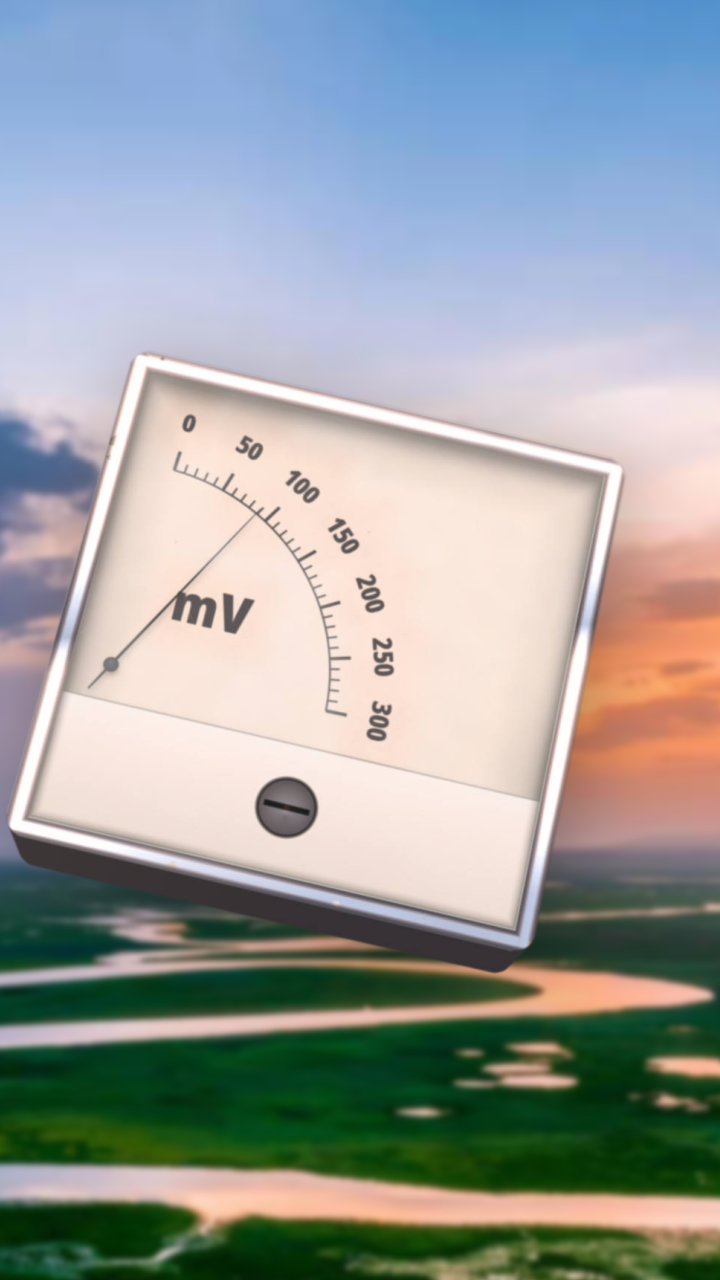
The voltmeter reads 90 mV
